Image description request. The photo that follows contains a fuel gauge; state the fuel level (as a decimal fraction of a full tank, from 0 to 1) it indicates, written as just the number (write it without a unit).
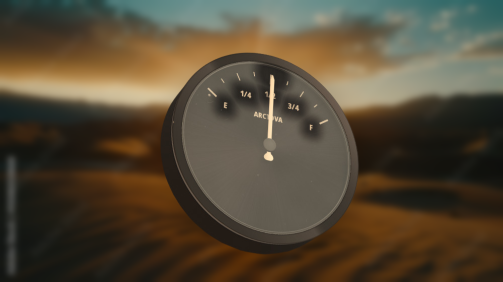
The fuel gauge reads 0.5
